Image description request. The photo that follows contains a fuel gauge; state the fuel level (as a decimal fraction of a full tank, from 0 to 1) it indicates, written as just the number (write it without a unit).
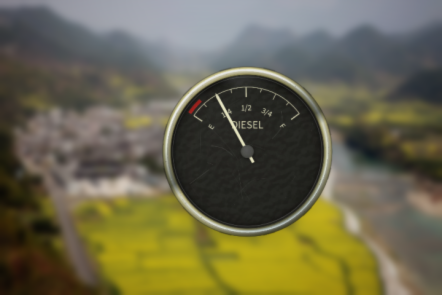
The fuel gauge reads 0.25
